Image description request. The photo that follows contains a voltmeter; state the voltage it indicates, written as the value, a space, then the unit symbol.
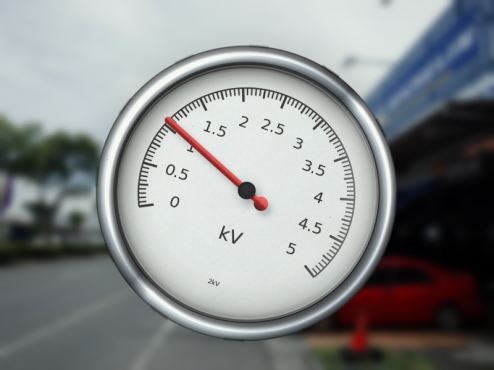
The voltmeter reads 1.05 kV
